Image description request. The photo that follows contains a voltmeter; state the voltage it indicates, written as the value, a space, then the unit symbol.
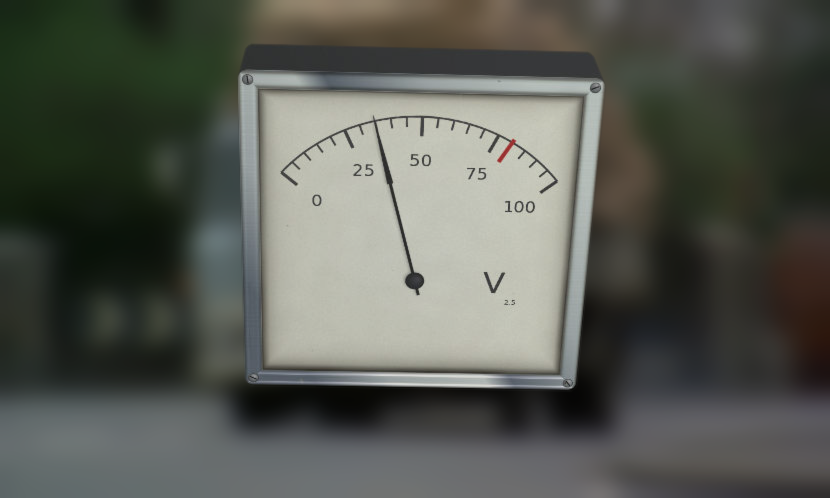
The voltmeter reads 35 V
